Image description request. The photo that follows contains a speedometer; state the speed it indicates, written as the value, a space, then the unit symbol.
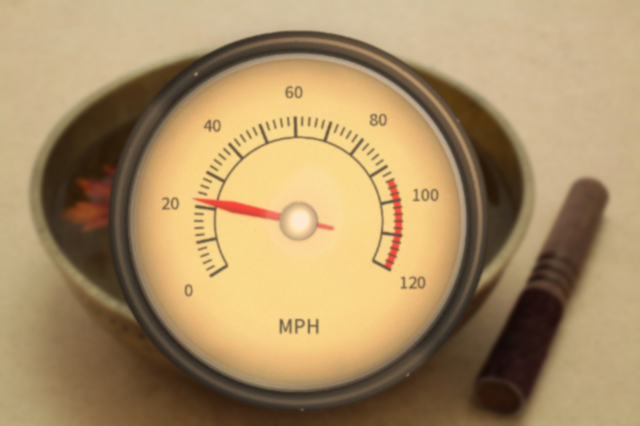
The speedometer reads 22 mph
